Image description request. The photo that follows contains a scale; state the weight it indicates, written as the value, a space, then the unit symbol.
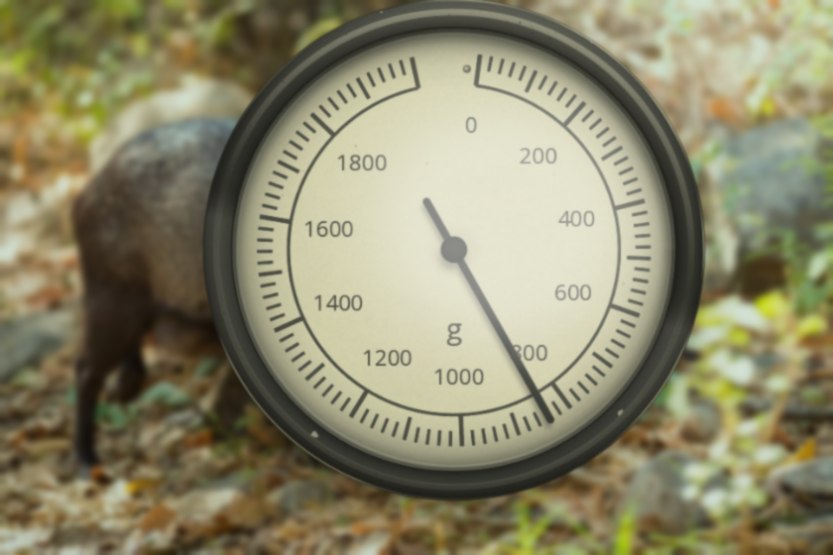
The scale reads 840 g
